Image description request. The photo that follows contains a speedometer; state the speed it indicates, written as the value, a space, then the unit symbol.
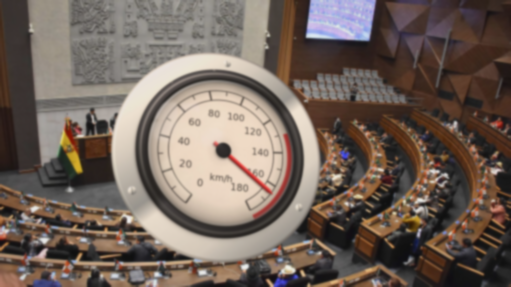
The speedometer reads 165 km/h
